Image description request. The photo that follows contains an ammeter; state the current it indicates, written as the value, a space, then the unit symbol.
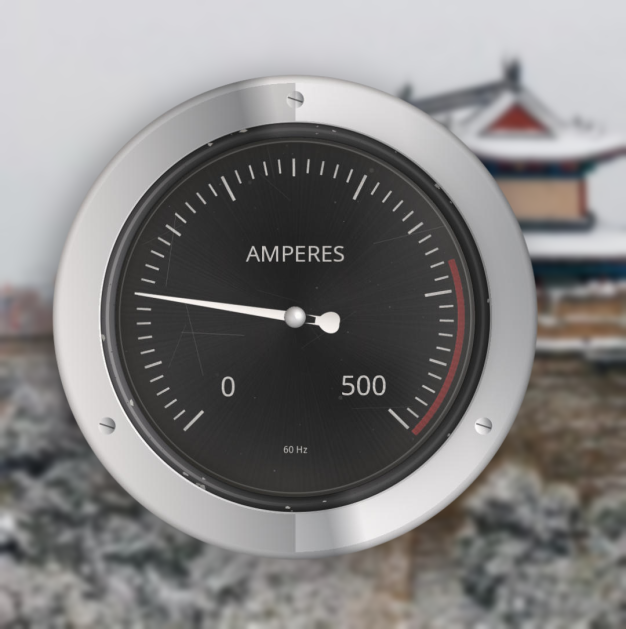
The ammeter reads 100 A
